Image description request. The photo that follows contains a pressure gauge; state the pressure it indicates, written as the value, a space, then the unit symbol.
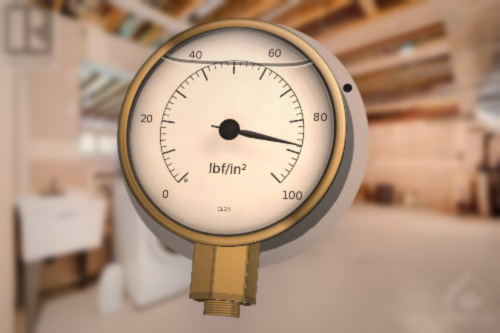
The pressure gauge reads 88 psi
